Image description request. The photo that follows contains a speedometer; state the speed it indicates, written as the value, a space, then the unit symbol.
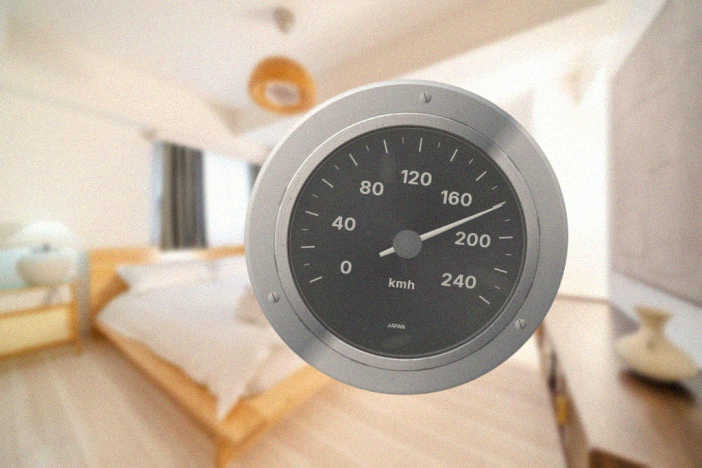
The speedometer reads 180 km/h
